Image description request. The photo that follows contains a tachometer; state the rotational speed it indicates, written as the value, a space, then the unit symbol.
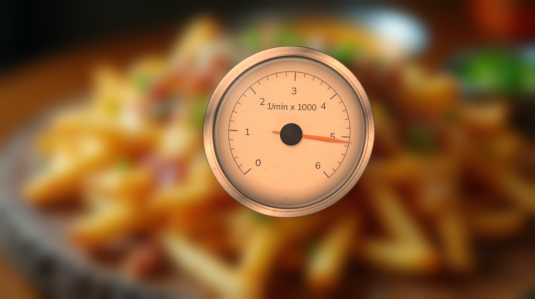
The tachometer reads 5100 rpm
